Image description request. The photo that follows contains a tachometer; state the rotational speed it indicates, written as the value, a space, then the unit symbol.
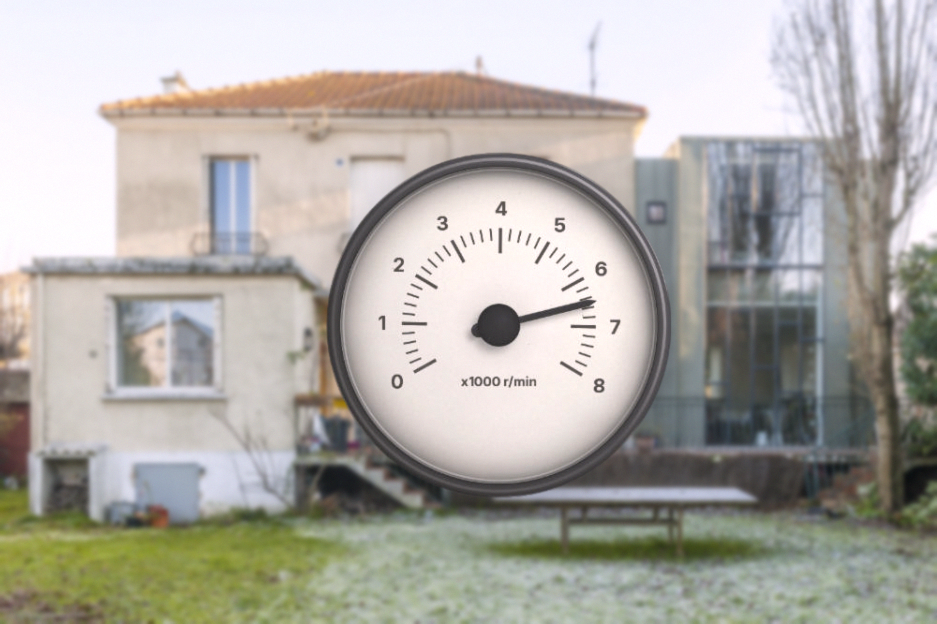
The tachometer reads 6500 rpm
